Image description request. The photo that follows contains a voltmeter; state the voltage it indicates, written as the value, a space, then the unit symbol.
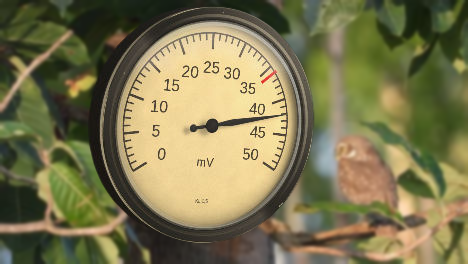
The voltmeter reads 42 mV
